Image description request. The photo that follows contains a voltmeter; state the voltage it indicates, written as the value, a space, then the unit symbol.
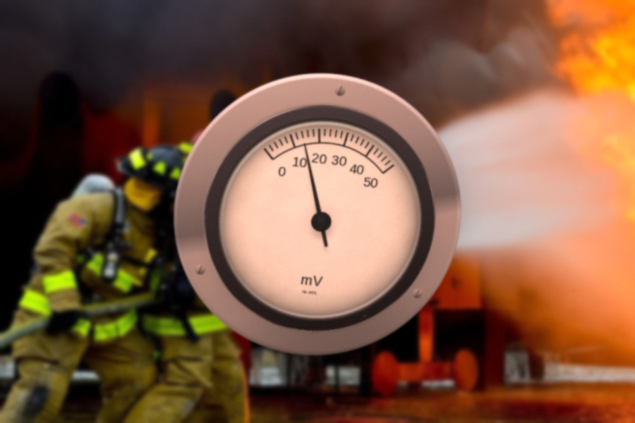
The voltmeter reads 14 mV
